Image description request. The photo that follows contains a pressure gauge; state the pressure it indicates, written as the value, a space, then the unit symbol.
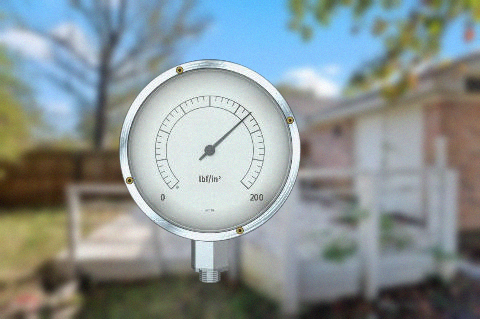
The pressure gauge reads 135 psi
